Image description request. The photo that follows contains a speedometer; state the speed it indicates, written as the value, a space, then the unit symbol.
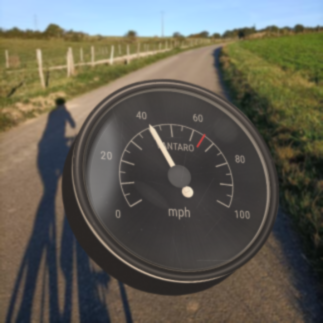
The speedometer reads 40 mph
